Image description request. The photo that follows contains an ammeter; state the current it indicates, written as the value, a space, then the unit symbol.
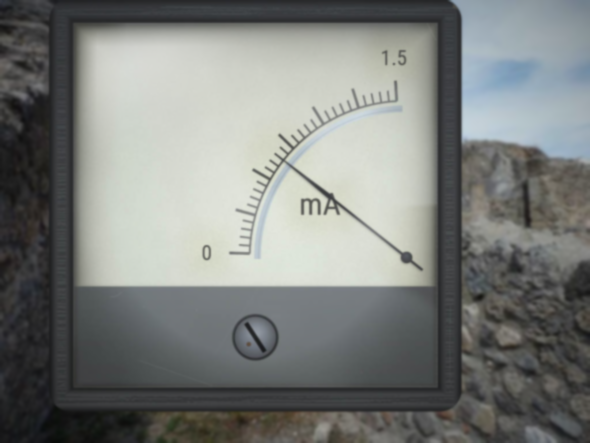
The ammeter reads 0.65 mA
